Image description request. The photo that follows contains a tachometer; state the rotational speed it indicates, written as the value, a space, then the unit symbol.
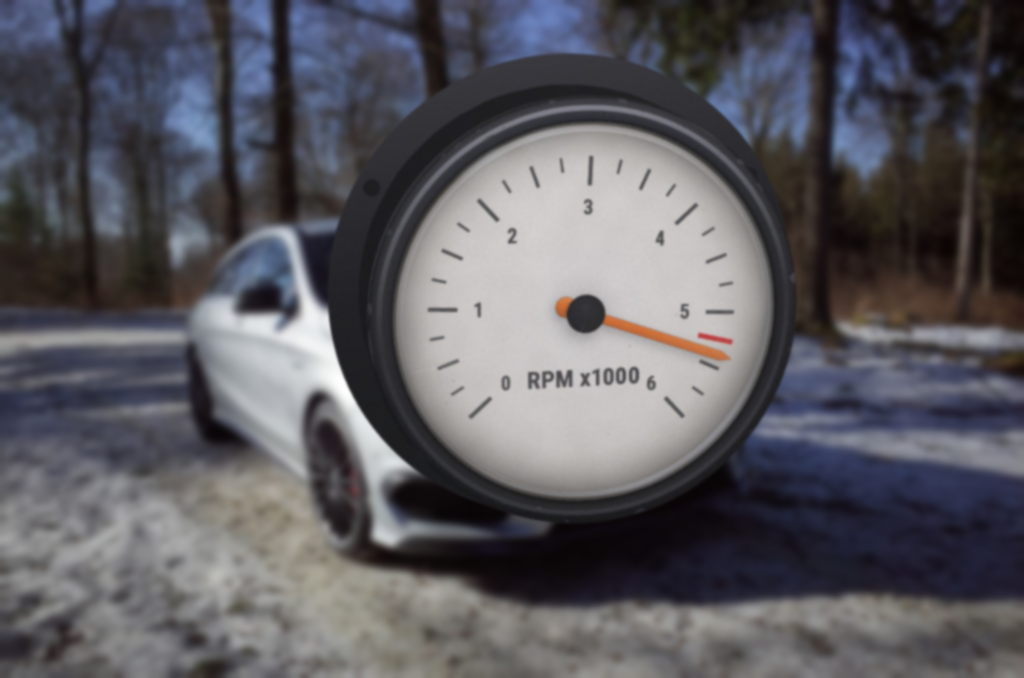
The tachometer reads 5375 rpm
